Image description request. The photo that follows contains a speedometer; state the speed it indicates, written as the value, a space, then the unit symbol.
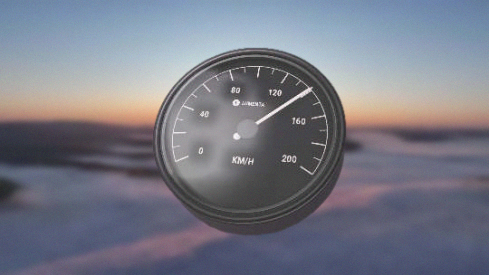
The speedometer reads 140 km/h
